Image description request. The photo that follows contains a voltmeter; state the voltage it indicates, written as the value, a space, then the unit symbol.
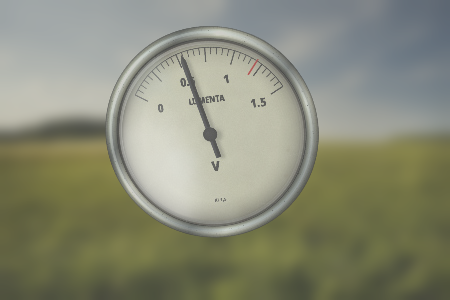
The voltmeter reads 0.55 V
